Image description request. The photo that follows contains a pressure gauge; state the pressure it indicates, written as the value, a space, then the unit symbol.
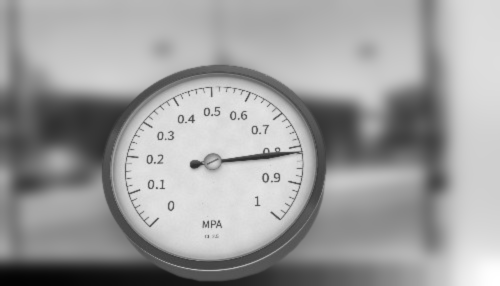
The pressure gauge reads 0.82 MPa
